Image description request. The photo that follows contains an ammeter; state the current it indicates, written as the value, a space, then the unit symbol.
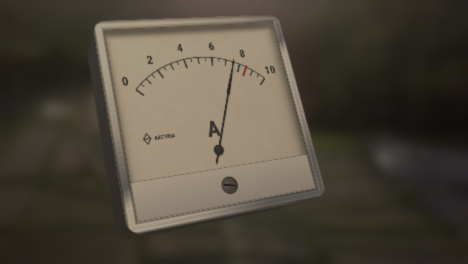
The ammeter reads 7.5 A
